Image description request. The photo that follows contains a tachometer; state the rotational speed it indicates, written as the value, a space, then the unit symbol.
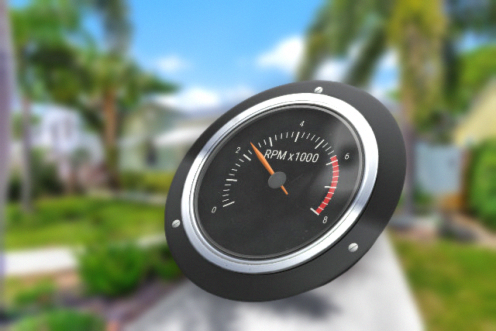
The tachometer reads 2400 rpm
